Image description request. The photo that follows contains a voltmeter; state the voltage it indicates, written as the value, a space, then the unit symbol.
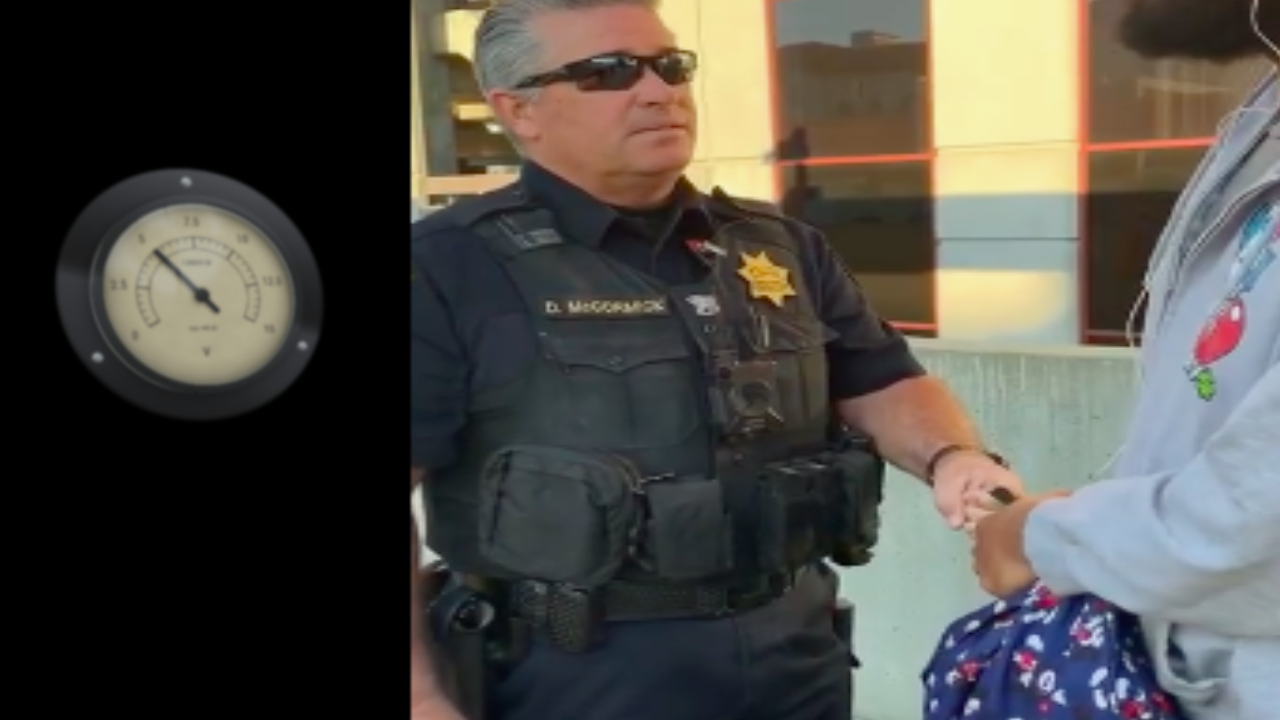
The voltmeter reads 5 V
